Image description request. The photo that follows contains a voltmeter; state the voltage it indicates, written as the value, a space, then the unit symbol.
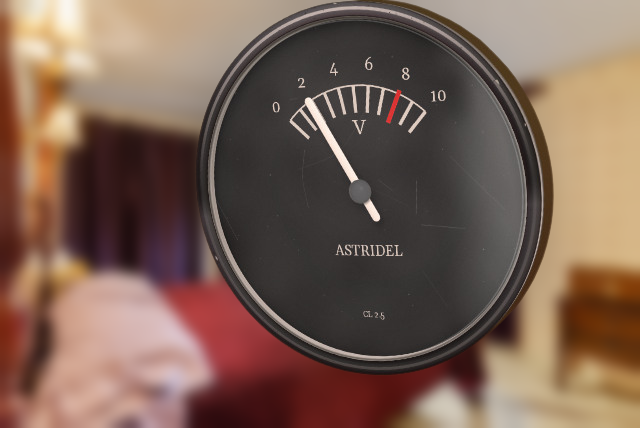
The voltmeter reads 2 V
